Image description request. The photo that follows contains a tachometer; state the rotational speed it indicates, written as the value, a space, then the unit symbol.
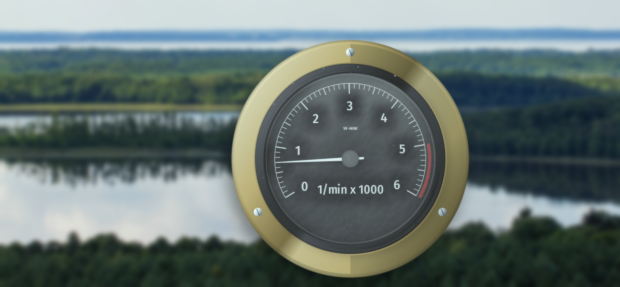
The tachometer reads 700 rpm
